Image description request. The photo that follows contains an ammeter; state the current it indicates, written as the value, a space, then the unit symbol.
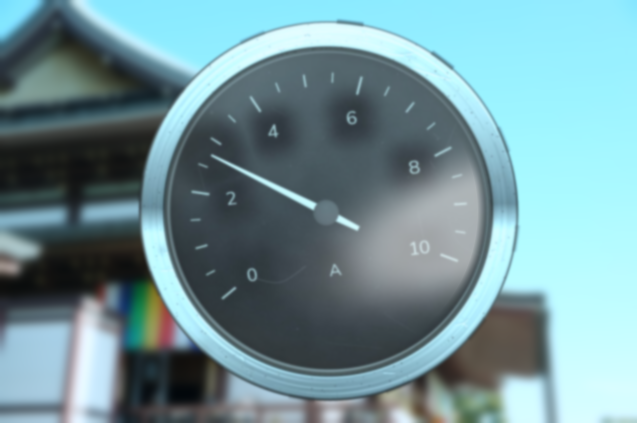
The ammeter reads 2.75 A
